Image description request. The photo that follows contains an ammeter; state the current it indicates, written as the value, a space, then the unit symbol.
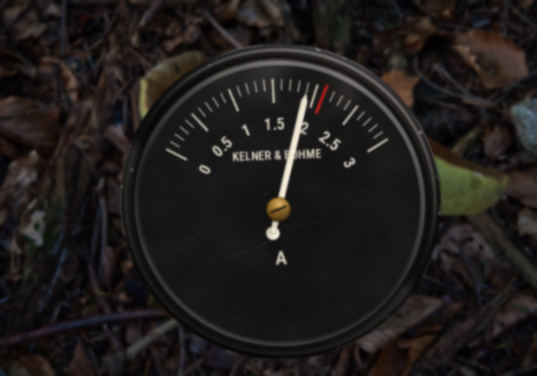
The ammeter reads 1.9 A
